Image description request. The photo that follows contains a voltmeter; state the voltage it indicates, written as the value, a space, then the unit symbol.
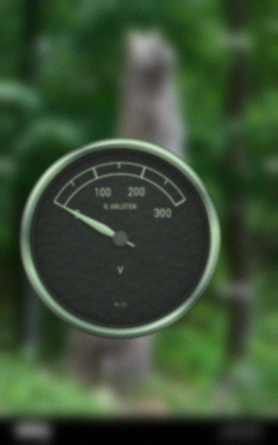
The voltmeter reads 0 V
